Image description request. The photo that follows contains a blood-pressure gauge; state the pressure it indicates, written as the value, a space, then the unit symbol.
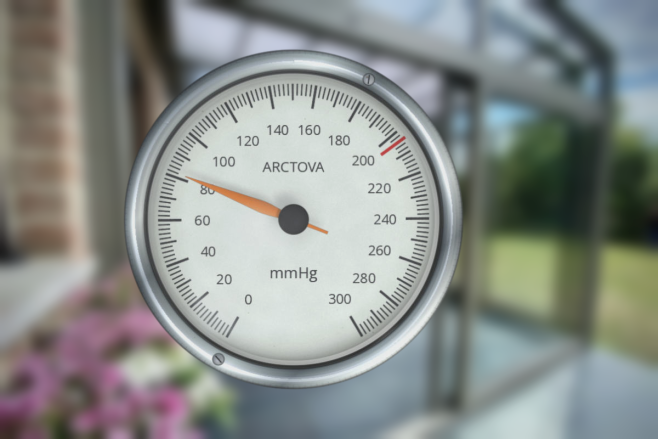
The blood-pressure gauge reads 82 mmHg
